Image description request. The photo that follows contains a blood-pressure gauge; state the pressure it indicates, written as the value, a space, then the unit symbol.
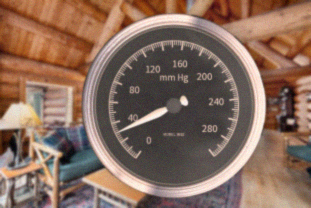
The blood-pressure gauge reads 30 mmHg
